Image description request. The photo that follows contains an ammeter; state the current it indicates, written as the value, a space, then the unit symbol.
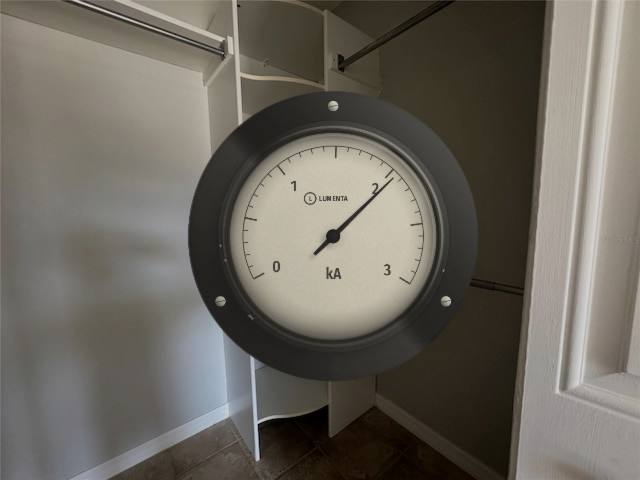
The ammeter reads 2.05 kA
